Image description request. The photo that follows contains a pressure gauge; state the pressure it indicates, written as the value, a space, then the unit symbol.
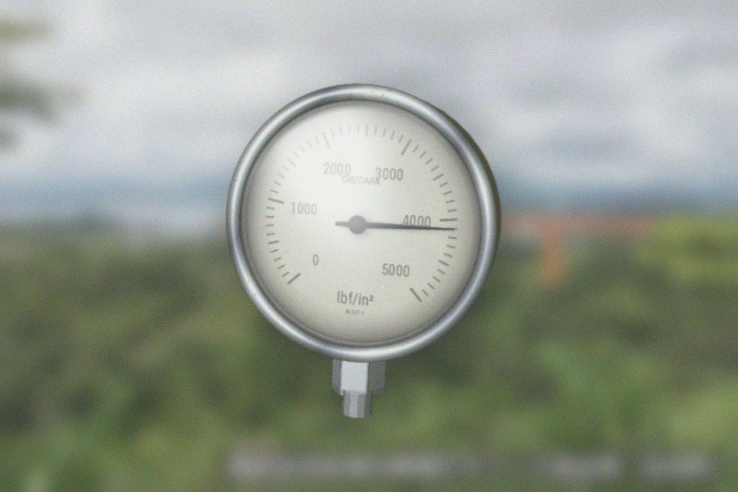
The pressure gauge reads 4100 psi
